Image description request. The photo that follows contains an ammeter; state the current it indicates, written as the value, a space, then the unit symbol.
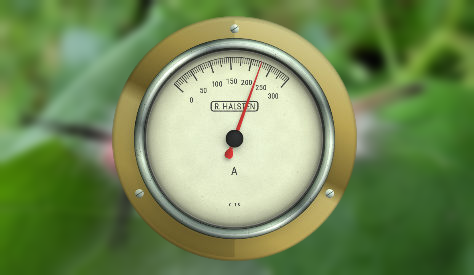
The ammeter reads 225 A
